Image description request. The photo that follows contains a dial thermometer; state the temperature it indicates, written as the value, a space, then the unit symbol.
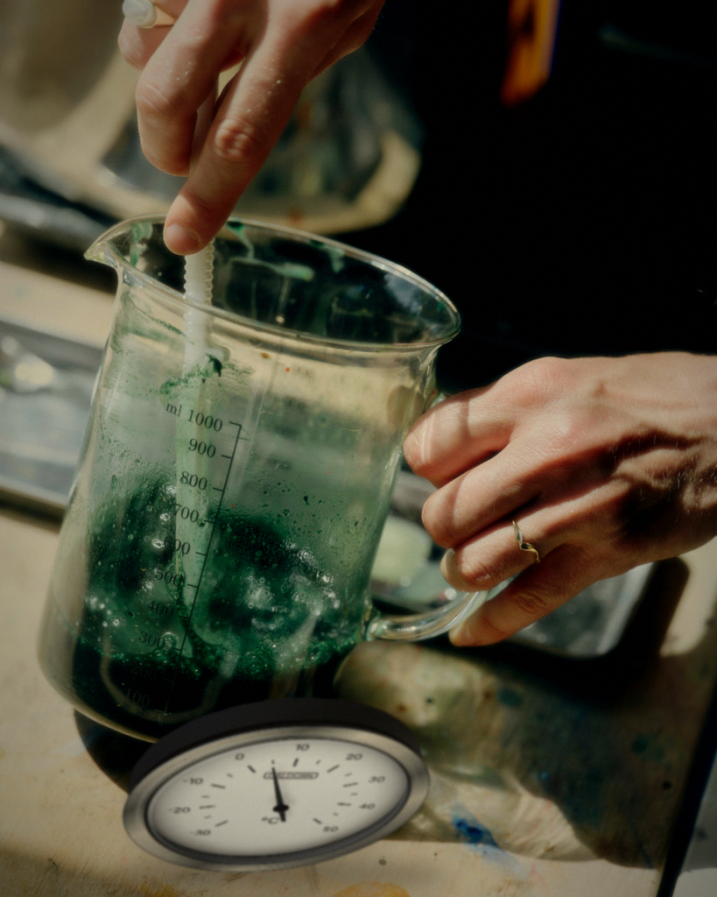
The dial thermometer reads 5 °C
